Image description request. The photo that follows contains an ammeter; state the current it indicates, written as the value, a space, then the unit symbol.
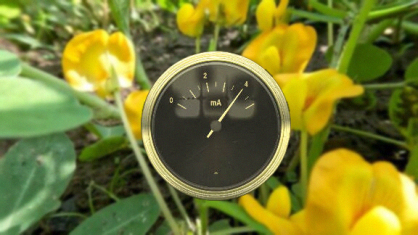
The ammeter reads 4 mA
